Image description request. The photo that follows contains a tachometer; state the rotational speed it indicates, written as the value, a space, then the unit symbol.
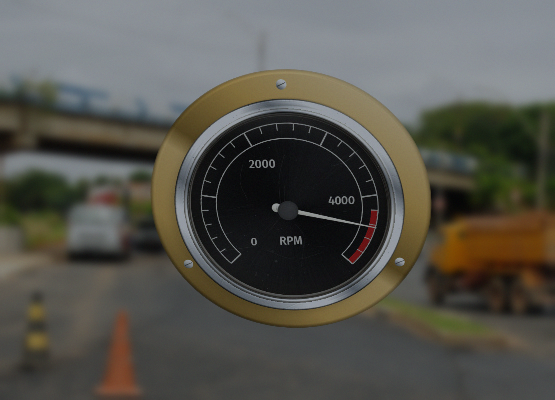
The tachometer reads 4400 rpm
